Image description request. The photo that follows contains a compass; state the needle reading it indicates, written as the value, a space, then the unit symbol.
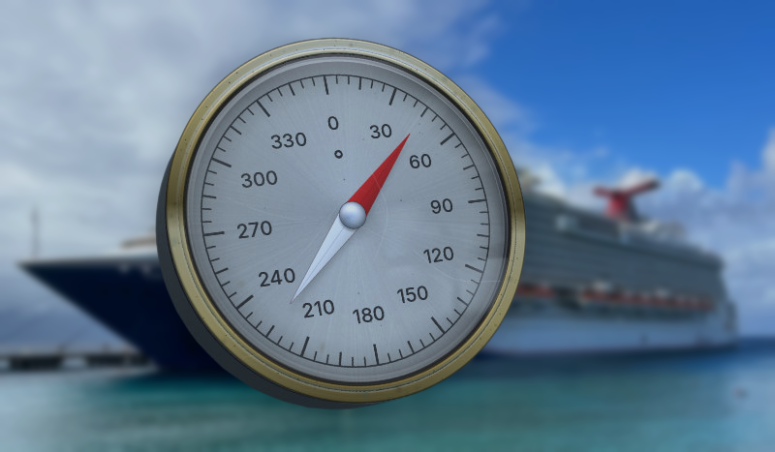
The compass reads 45 °
